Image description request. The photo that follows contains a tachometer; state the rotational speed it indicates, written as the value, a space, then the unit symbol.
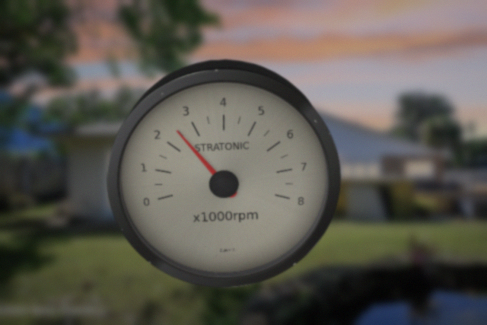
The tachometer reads 2500 rpm
